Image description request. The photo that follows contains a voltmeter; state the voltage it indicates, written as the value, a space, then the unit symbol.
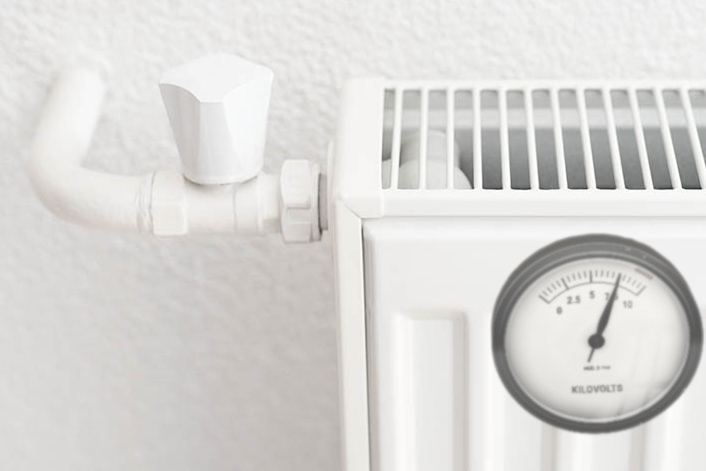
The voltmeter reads 7.5 kV
